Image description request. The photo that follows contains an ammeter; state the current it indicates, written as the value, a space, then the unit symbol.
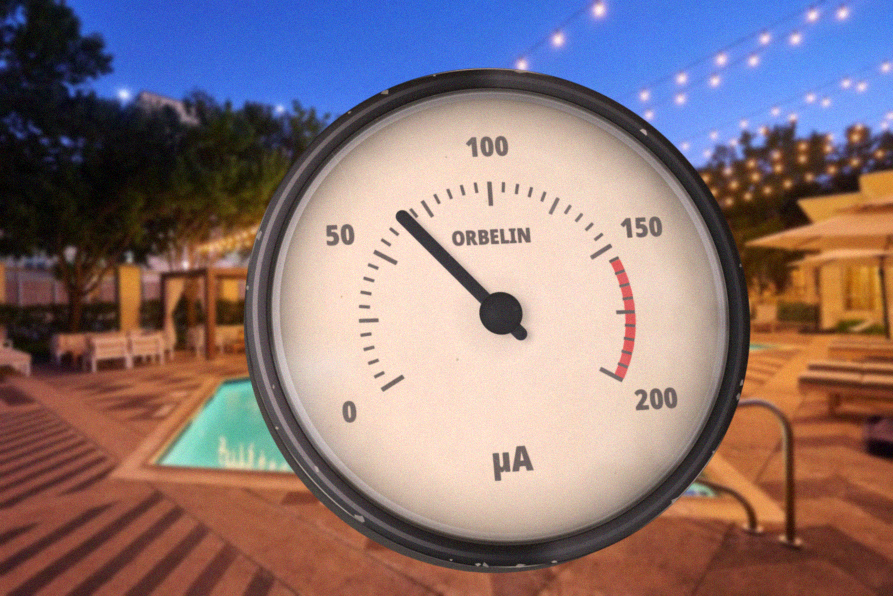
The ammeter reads 65 µA
